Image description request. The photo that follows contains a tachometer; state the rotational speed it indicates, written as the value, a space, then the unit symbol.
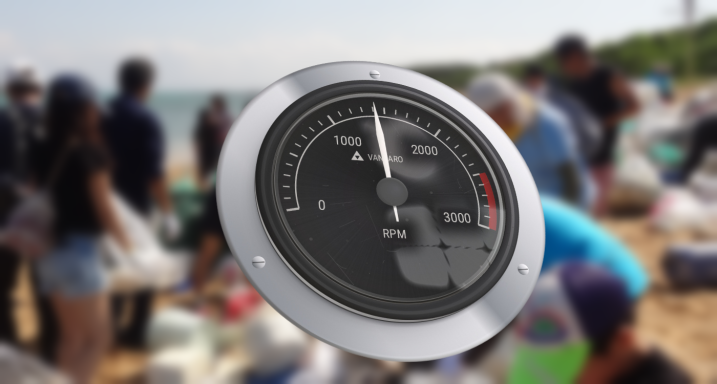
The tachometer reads 1400 rpm
